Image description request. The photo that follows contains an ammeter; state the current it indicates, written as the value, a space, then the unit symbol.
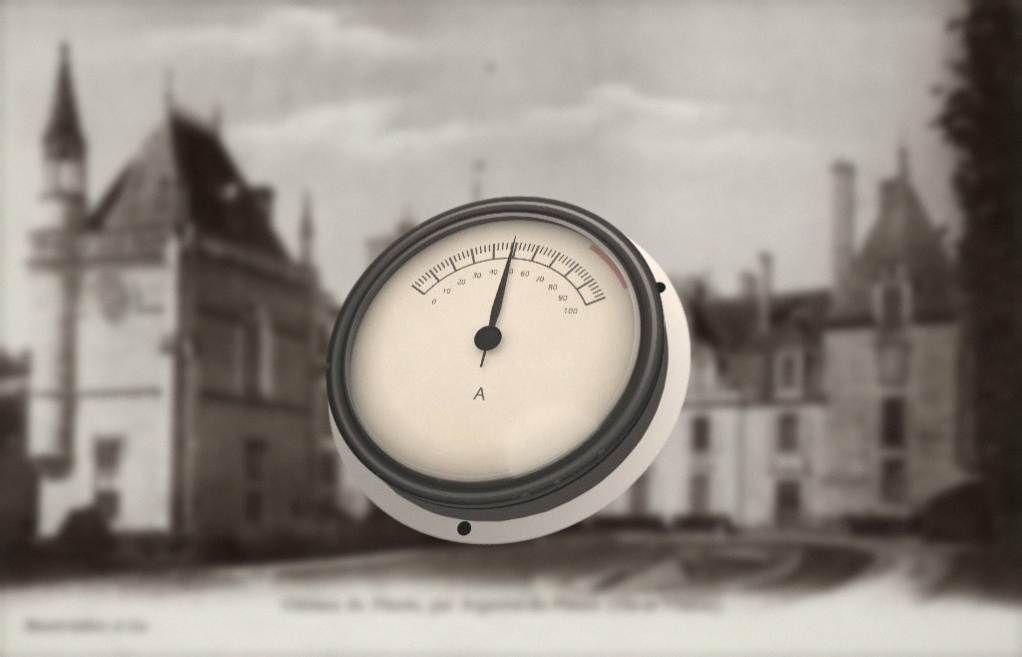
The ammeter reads 50 A
